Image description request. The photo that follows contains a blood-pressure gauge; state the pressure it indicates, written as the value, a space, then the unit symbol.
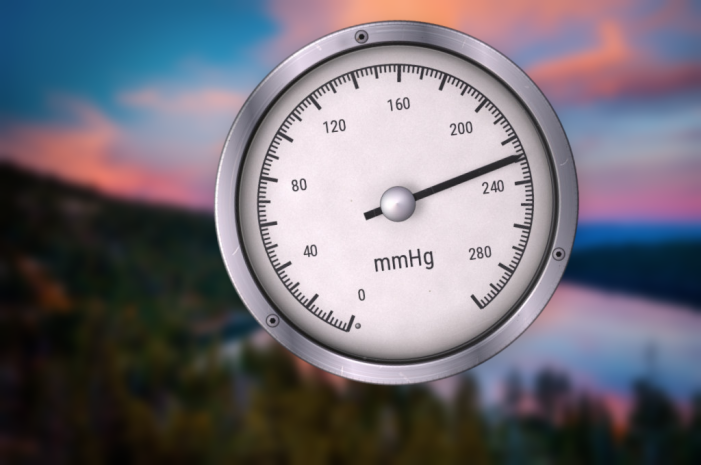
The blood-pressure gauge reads 228 mmHg
